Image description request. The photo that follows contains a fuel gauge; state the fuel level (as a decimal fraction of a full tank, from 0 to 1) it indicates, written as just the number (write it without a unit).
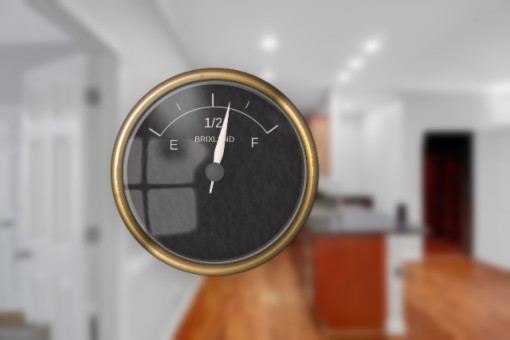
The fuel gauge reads 0.625
